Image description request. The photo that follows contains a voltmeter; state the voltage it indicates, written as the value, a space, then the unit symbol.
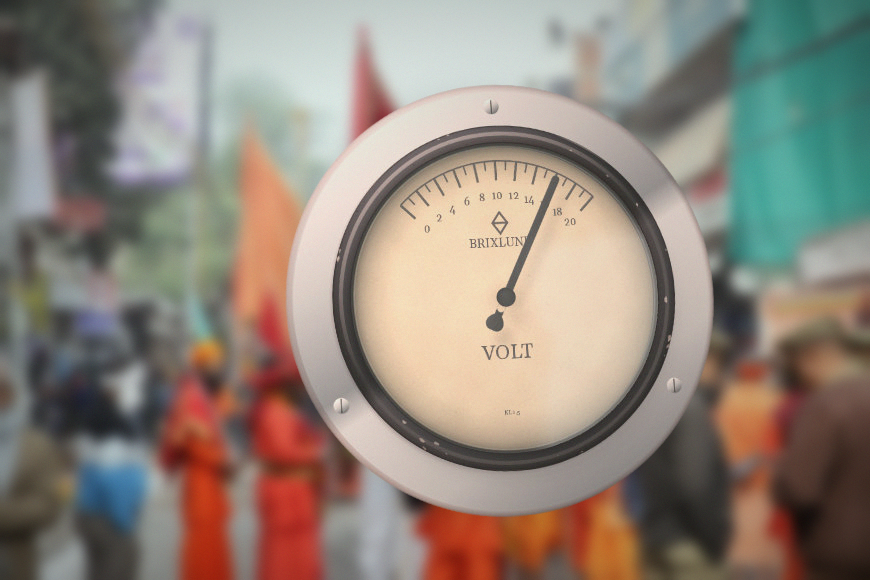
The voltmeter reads 16 V
